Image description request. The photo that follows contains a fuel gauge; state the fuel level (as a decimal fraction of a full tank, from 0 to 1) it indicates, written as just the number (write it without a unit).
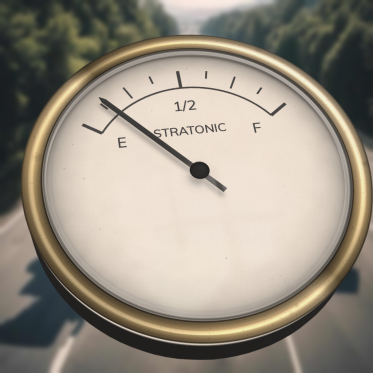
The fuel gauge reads 0.125
